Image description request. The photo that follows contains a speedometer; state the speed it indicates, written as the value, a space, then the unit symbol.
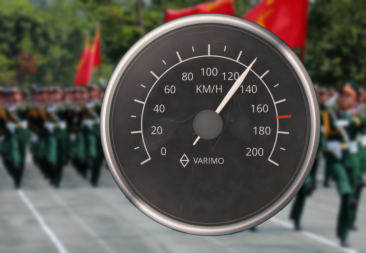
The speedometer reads 130 km/h
